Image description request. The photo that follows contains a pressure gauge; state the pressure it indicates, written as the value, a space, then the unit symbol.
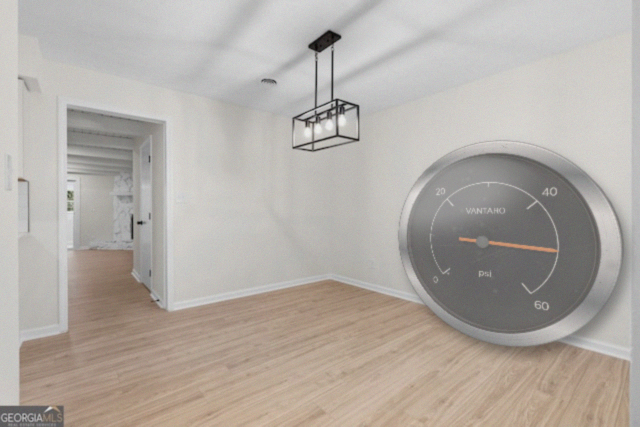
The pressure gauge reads 50 psi
